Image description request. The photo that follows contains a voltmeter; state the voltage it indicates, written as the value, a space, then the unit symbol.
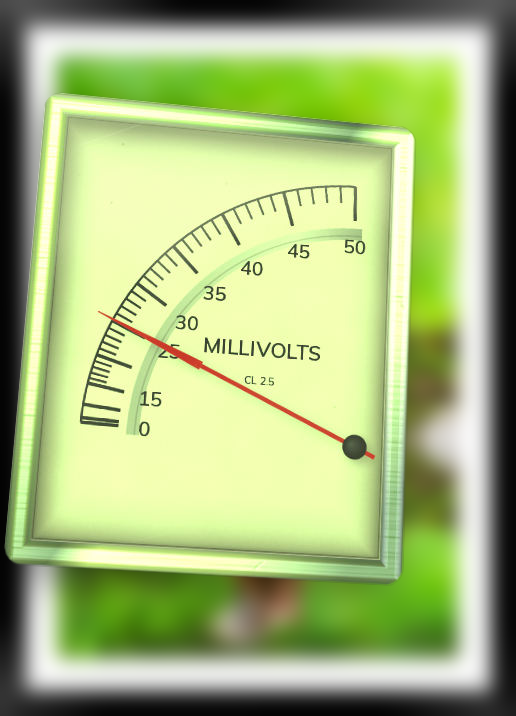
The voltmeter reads 25 mV
